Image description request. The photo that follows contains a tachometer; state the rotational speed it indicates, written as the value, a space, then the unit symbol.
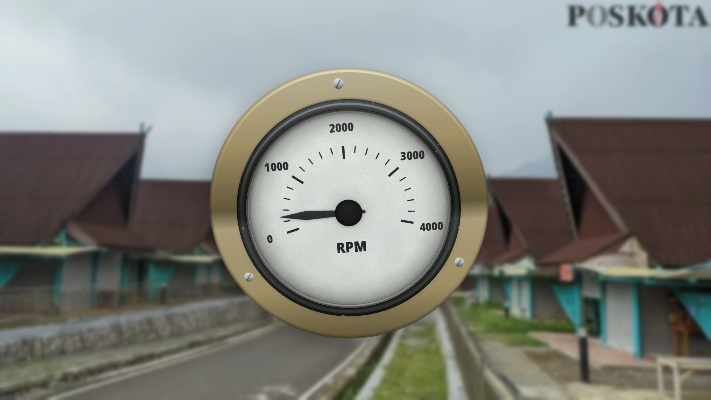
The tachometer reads 300 rpm
